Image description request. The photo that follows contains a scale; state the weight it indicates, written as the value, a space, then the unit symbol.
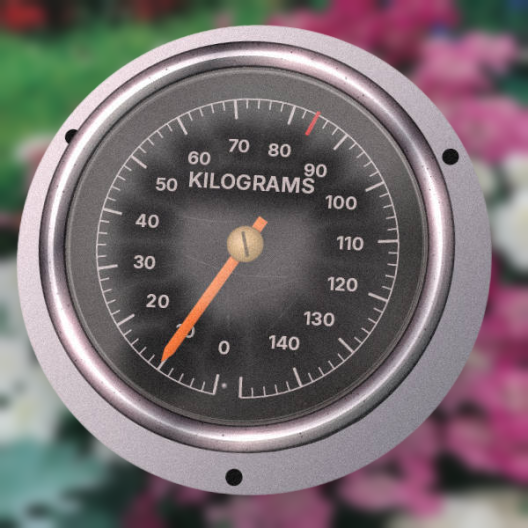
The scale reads 10 kg
